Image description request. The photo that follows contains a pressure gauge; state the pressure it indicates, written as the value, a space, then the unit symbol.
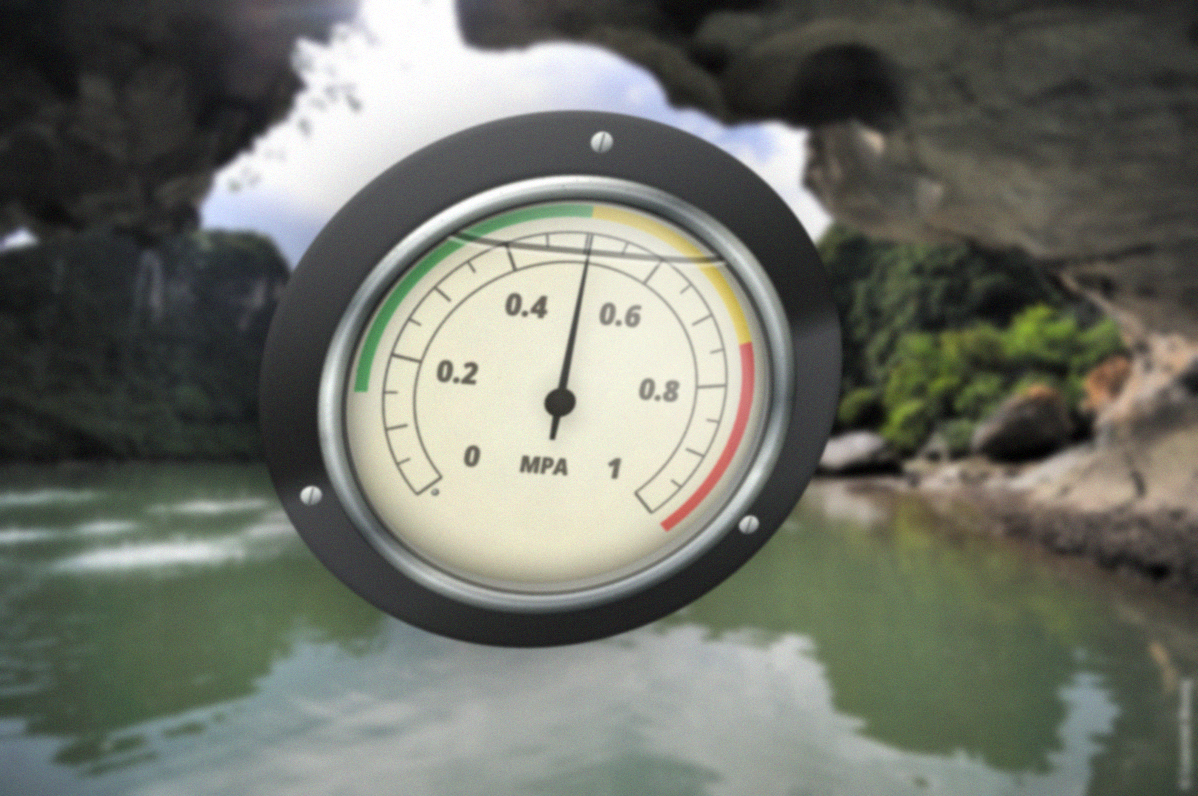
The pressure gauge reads 0.5 MPa
